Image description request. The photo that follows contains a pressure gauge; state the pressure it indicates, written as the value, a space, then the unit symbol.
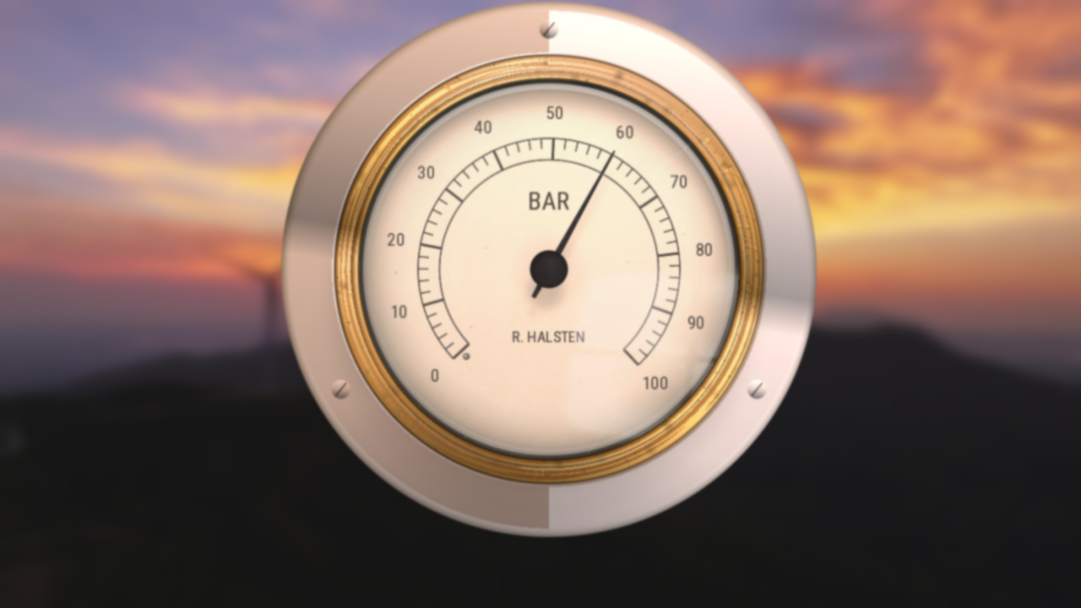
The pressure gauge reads 60 bar
